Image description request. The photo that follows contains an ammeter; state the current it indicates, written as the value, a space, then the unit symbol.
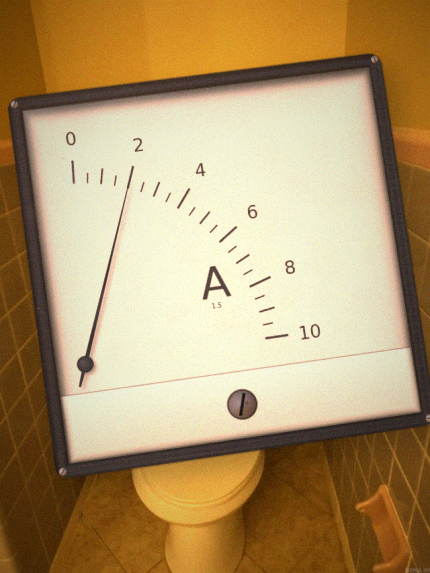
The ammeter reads 2 A
